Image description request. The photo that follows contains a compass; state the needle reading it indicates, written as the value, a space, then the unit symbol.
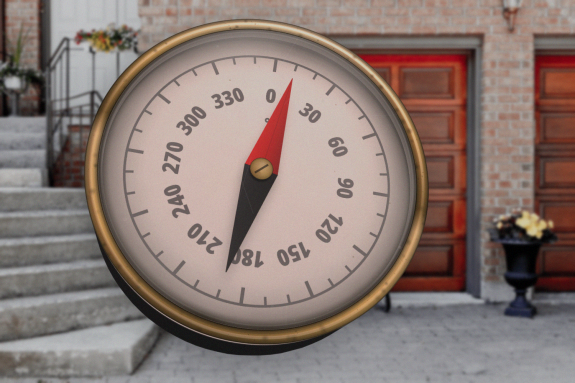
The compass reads 10 °
